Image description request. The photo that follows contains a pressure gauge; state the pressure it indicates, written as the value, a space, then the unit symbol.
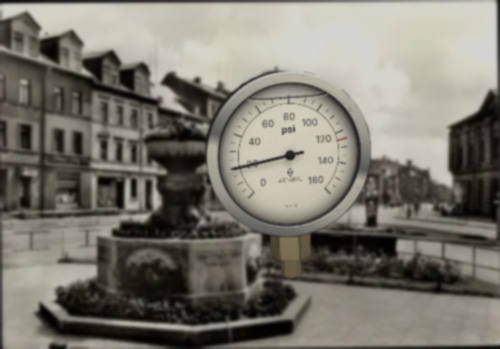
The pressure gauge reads 20 psi
